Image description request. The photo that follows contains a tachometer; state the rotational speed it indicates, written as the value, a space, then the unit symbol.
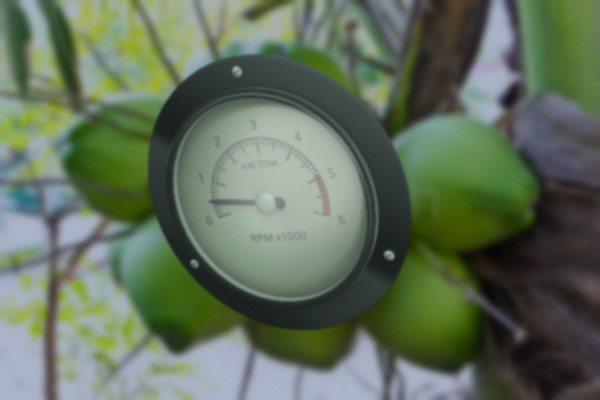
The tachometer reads 500 rpm
